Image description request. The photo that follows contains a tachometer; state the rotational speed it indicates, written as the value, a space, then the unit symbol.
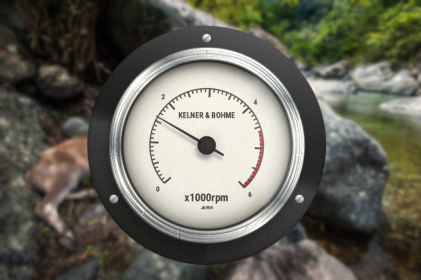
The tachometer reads 1600 rpm
